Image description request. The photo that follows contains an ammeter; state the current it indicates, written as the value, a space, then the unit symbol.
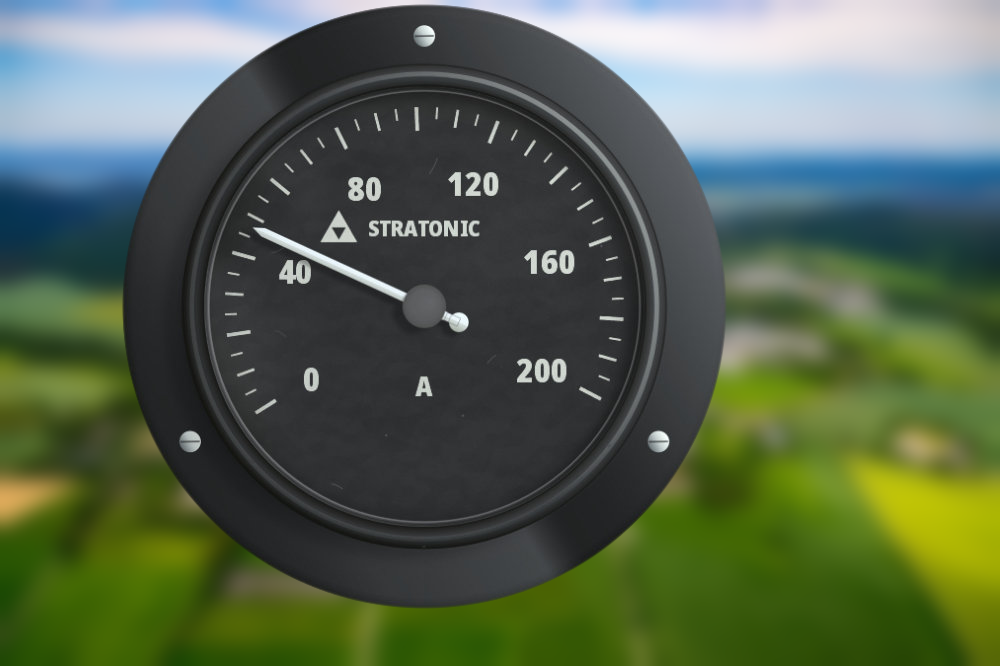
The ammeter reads 47.5 A
